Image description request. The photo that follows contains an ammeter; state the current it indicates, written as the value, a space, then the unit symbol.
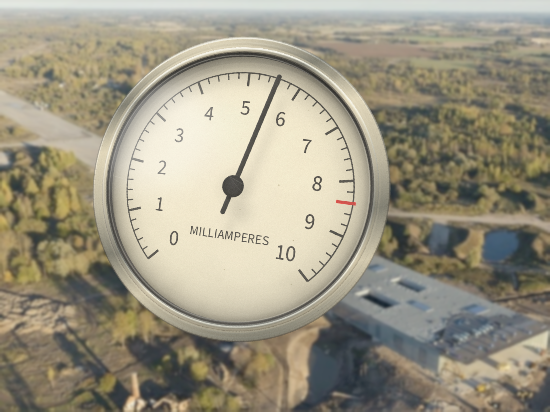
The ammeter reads 5.6 mA
